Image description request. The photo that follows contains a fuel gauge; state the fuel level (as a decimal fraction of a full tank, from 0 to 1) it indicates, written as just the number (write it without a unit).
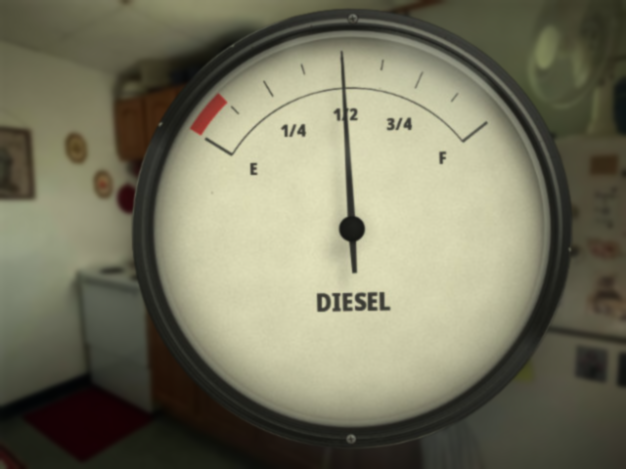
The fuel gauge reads 0.5
